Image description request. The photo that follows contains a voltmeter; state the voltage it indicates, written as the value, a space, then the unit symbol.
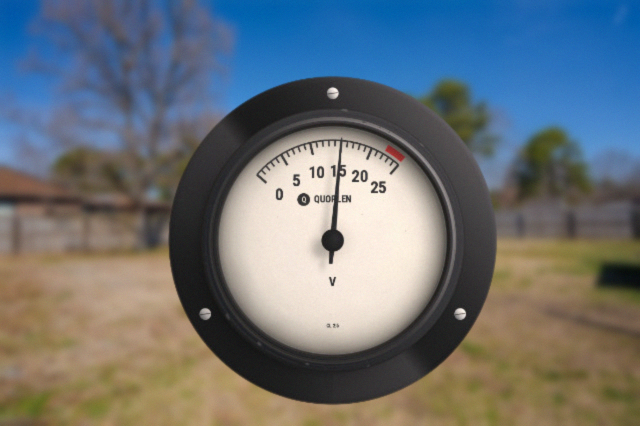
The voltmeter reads 15 V
